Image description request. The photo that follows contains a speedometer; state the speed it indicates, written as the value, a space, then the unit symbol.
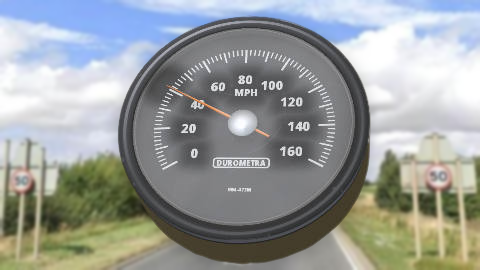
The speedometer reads 40 mph
